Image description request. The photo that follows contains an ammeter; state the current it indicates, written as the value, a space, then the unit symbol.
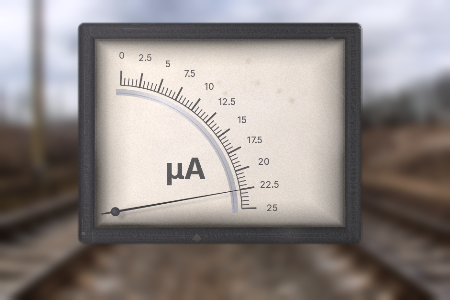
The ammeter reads 22.5 µA
